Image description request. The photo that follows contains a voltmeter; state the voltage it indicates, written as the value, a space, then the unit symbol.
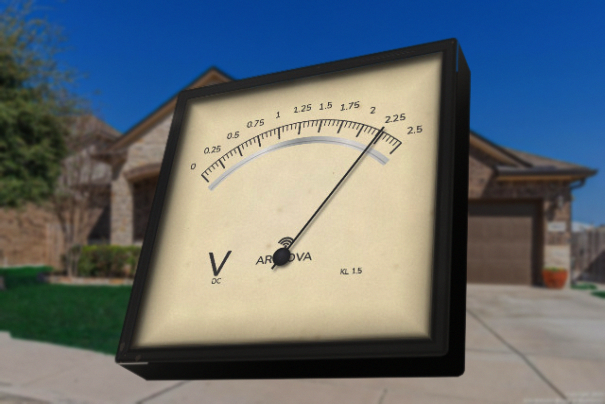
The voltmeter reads 2.25 V
